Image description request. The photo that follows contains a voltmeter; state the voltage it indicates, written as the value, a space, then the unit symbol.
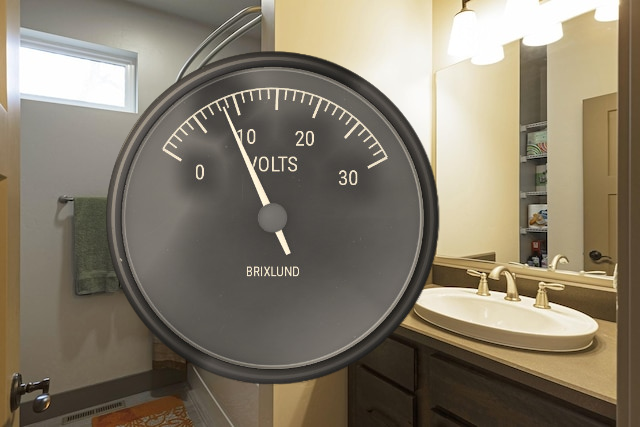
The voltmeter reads 8.5 V
